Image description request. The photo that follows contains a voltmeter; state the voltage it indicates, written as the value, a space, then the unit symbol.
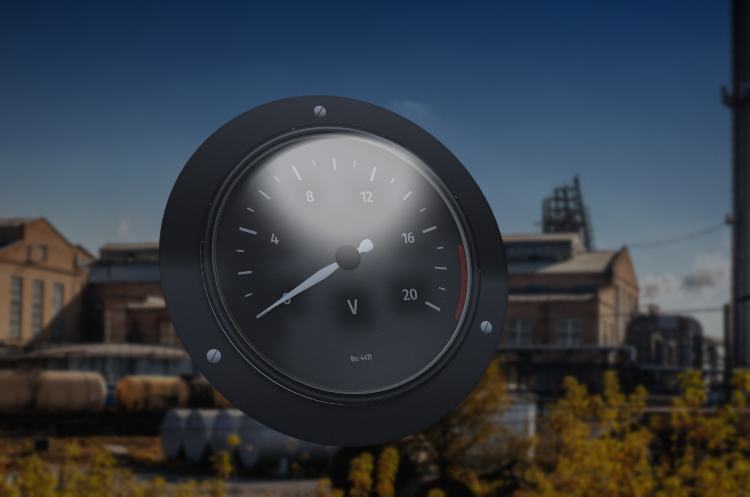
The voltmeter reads 0 V
